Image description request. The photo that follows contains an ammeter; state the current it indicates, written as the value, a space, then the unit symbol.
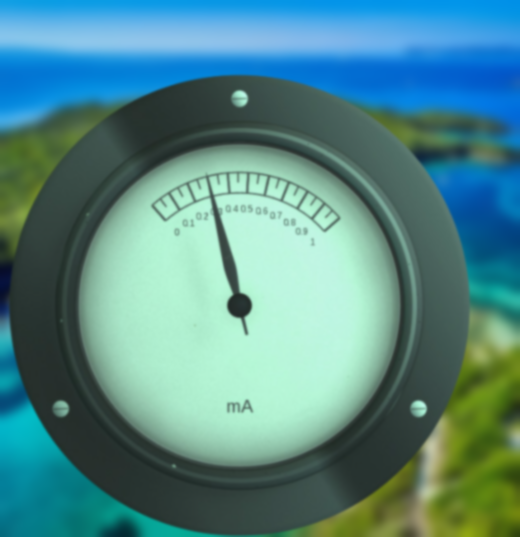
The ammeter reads 0.3 mA
